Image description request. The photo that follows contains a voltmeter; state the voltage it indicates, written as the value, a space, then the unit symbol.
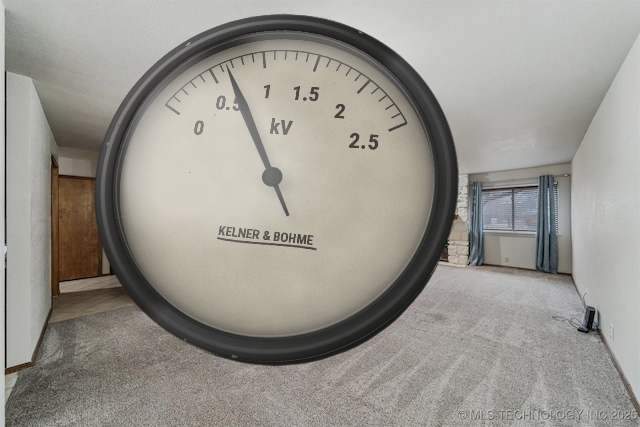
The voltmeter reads 0.65 kV
